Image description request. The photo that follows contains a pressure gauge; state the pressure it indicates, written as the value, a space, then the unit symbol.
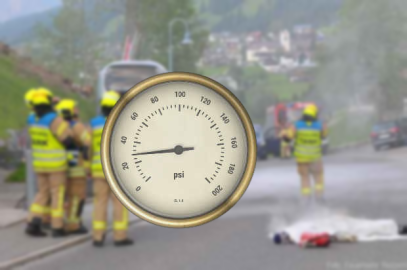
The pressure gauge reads 28 psi
